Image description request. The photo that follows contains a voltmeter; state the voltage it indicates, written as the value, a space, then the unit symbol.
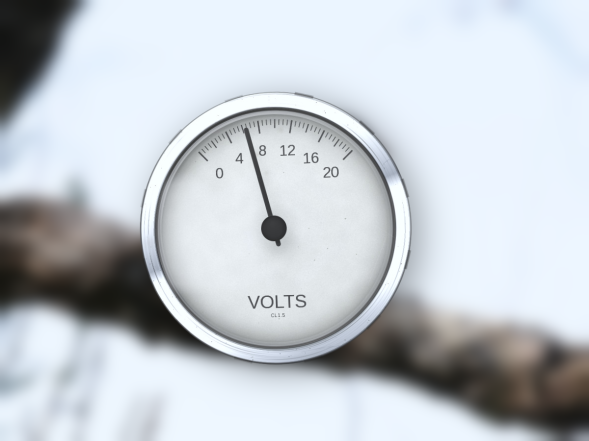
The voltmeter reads 6.5 V
